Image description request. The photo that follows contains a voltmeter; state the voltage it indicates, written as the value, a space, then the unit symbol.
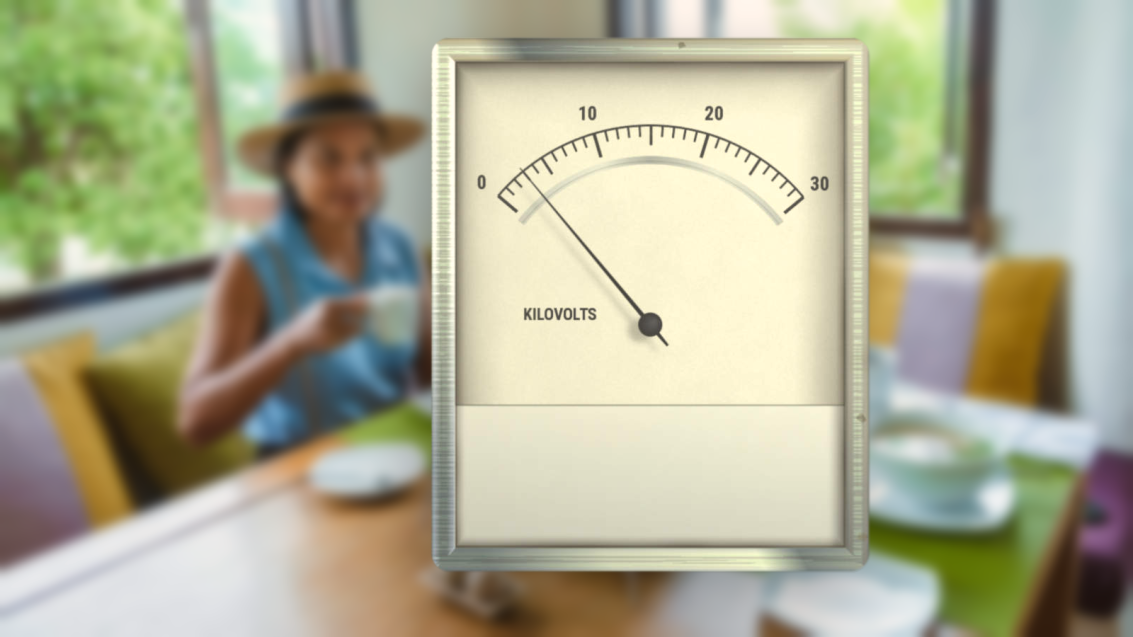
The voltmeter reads 3 kV
